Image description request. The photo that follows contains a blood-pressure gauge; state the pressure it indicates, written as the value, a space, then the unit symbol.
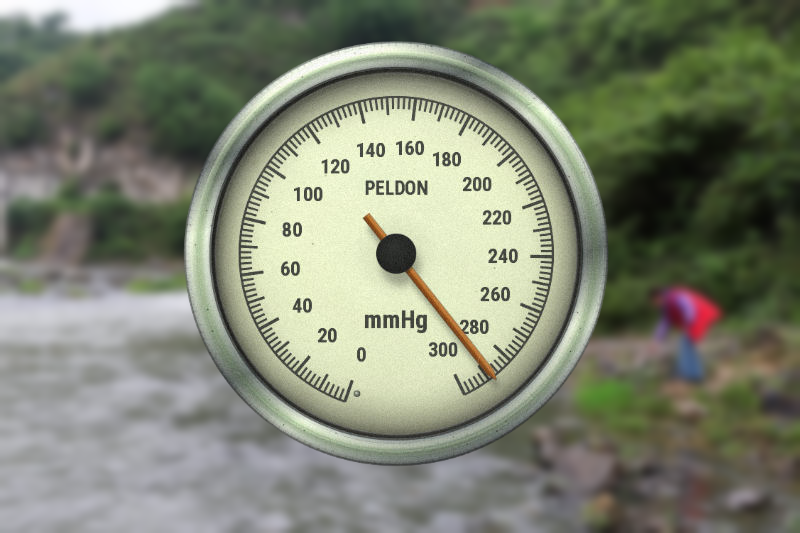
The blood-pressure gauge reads 288 mmHg
